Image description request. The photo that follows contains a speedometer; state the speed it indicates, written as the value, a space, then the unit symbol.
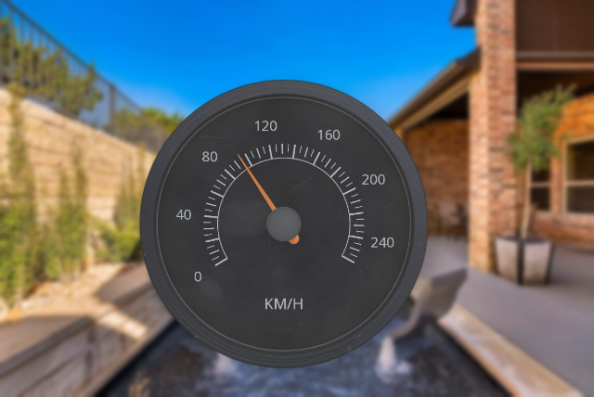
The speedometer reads 95 km/h
